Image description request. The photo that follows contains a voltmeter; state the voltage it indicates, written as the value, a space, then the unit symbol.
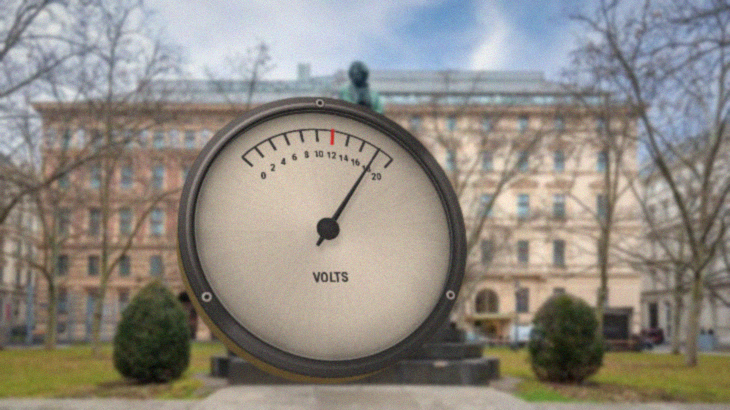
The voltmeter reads 18 V
